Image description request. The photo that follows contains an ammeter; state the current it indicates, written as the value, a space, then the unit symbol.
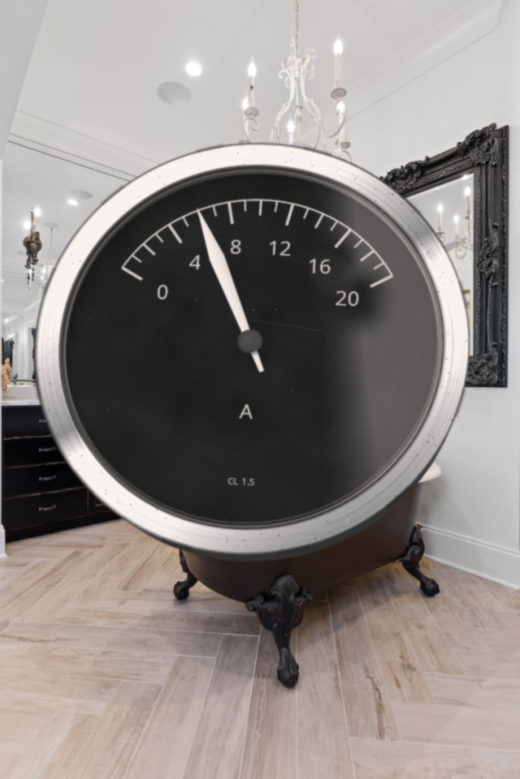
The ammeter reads 6 A
